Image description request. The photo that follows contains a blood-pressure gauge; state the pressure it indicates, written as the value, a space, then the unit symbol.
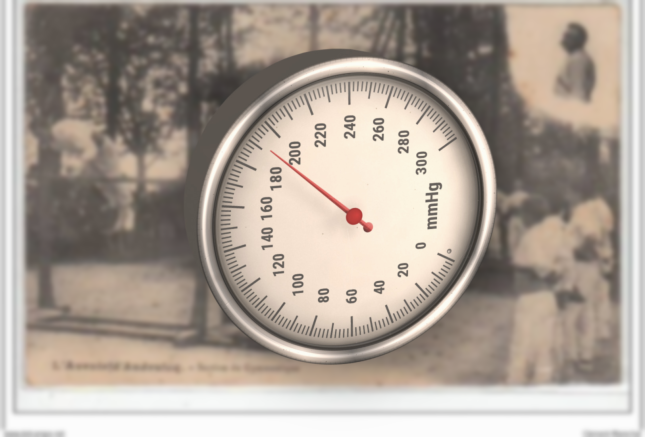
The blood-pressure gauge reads 192 mmHg
